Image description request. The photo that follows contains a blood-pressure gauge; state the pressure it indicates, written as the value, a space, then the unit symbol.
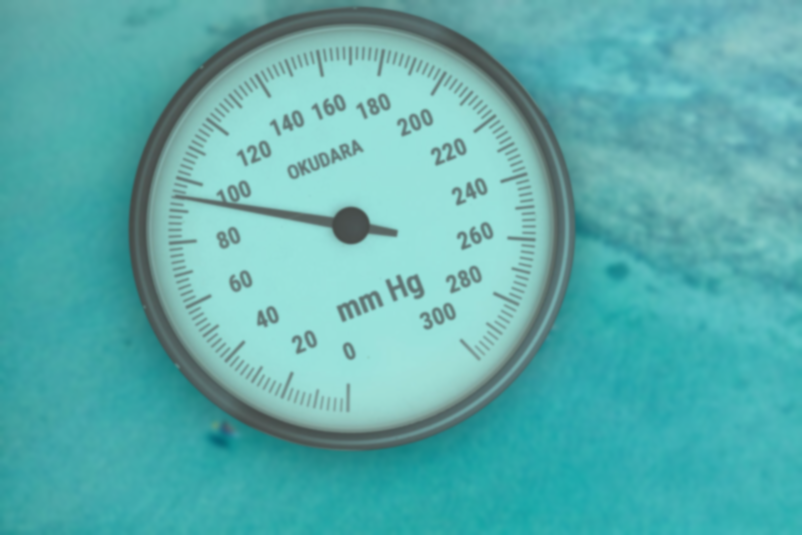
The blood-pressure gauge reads 94 mmHg
